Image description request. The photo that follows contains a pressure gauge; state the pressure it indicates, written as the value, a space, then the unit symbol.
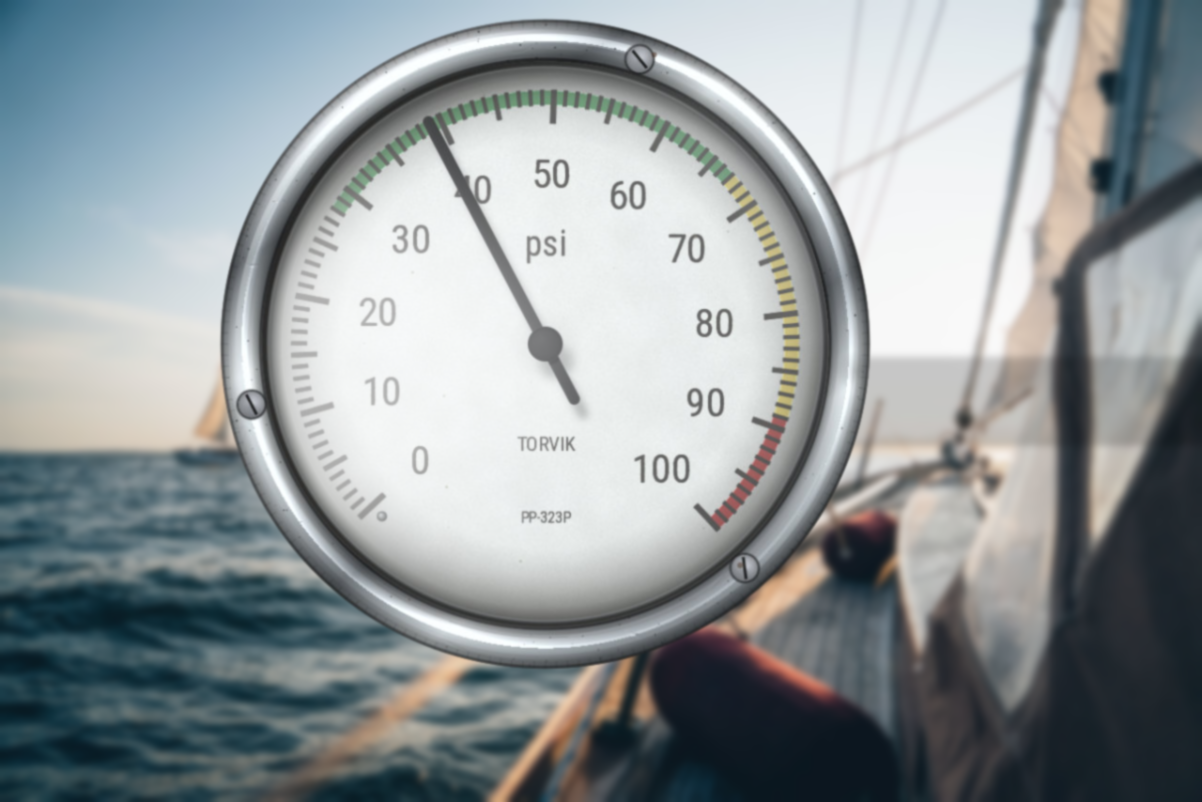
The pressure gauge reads 39 psi
